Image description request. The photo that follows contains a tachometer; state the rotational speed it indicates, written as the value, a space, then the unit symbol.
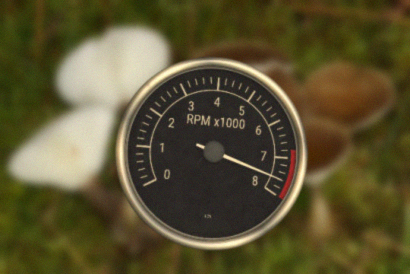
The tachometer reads 7600 rpm
